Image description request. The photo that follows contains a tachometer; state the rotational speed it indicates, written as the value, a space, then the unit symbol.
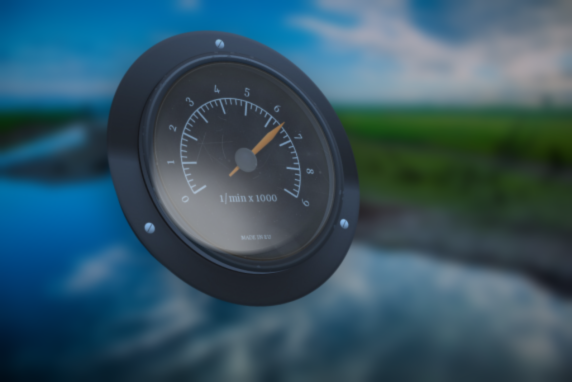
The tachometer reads 6400 rpm
